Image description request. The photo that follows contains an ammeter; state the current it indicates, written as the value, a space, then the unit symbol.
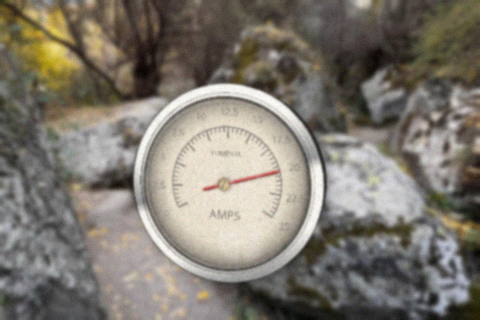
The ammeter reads 20 A
